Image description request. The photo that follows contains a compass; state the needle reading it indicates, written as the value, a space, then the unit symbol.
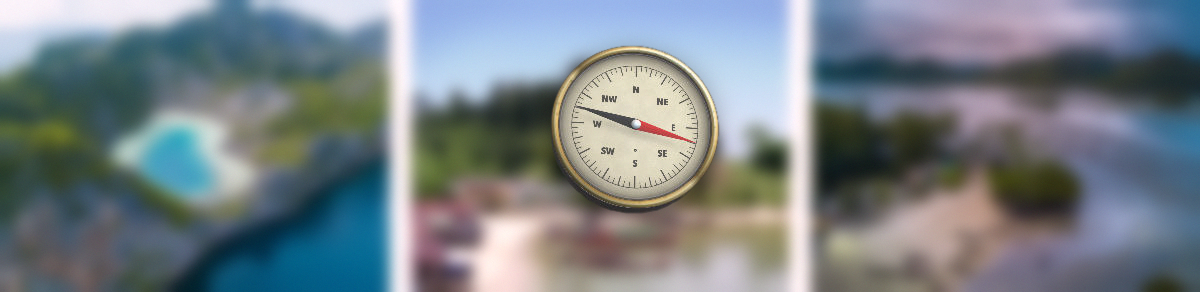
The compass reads 105 °
